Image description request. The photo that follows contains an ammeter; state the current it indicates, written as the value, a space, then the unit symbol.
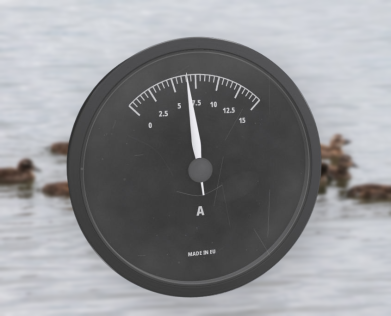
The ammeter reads 6.5 A
